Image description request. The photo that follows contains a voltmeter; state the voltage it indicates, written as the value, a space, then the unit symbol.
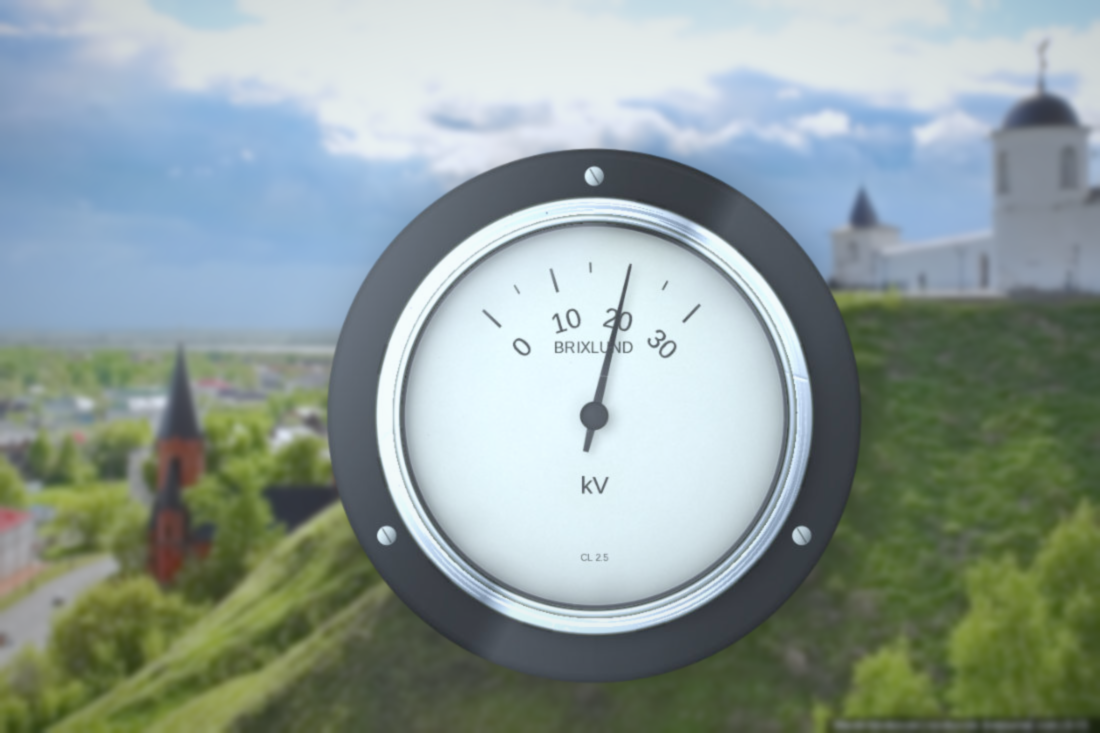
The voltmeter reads 20 kV
